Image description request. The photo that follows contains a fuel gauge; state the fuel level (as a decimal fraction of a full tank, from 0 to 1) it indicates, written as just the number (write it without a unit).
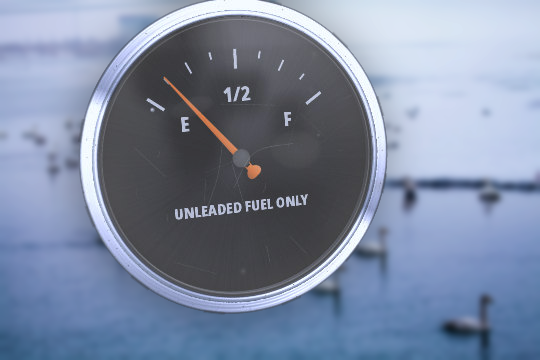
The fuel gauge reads 0.125
